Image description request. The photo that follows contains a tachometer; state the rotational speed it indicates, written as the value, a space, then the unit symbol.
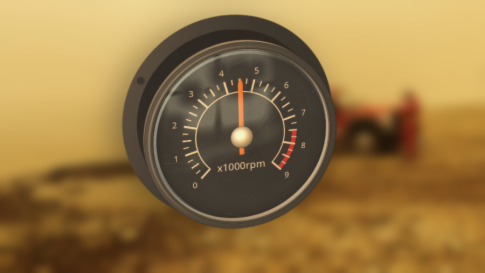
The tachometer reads 4500 rpm
